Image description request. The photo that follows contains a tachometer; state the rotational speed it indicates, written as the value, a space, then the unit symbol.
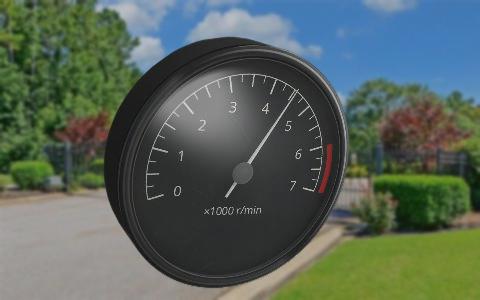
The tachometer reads 4500 rpm
